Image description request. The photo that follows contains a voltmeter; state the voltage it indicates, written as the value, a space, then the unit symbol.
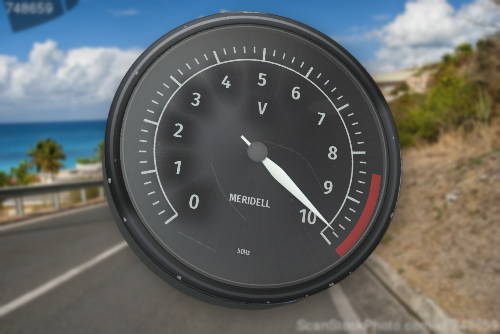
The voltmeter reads 9.8 V
